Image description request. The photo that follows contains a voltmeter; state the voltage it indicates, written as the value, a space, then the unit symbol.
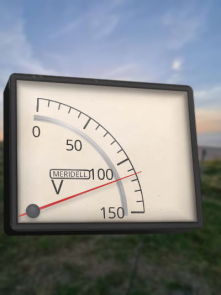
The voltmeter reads 115 V
